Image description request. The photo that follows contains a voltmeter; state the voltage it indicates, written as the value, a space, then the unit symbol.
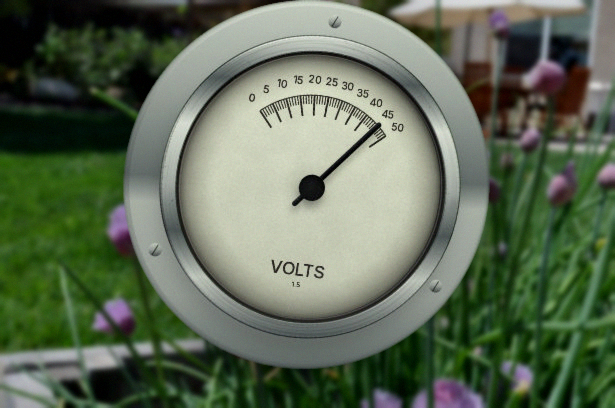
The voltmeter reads 45 V
